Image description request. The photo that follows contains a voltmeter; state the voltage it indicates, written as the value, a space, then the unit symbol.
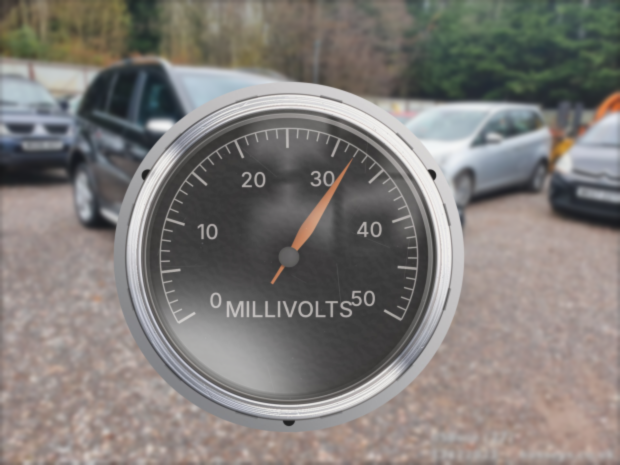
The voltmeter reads 32 mV
